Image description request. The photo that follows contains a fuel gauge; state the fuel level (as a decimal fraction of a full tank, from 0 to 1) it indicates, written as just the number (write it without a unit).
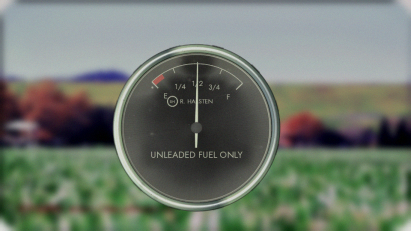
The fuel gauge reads 0.5
